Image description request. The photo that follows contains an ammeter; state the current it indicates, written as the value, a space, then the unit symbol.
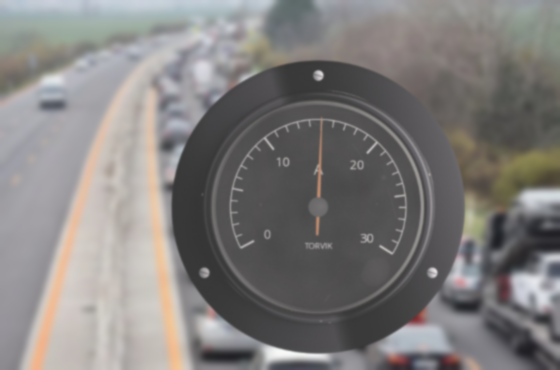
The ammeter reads 15 A
